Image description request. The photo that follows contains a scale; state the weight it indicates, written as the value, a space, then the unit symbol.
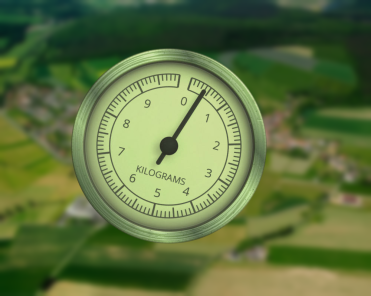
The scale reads 0.4 kg
